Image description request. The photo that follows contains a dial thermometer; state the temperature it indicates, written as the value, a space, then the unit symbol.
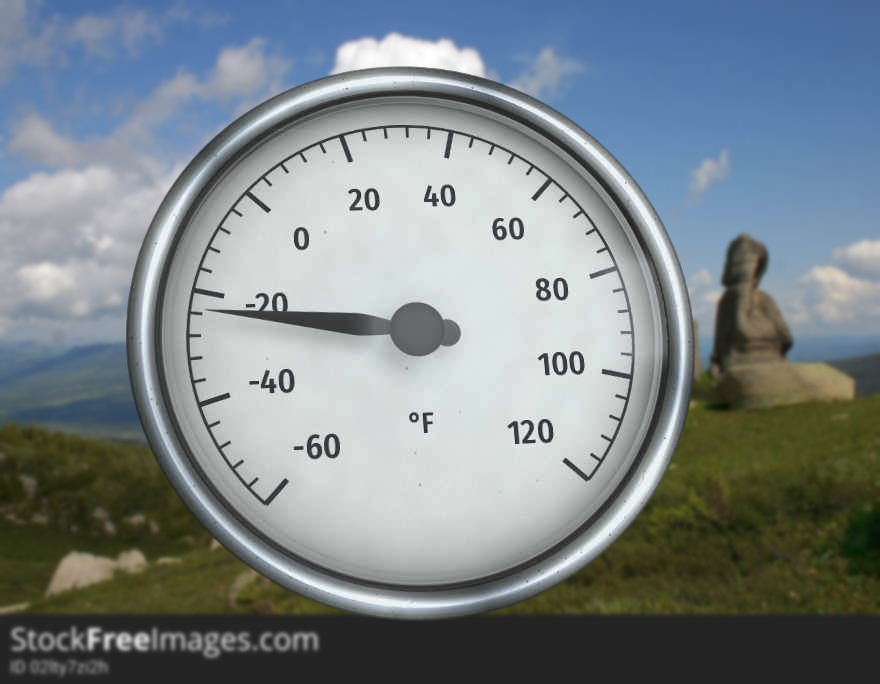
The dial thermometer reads -24 °F
